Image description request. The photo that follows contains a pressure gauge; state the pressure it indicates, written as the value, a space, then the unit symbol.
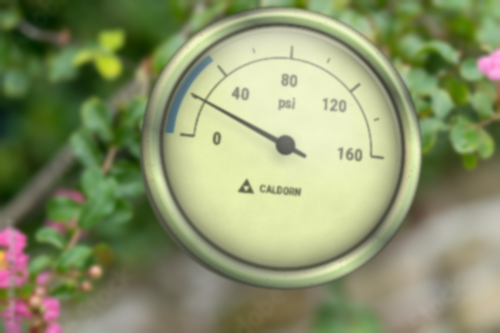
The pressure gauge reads 20 psi
